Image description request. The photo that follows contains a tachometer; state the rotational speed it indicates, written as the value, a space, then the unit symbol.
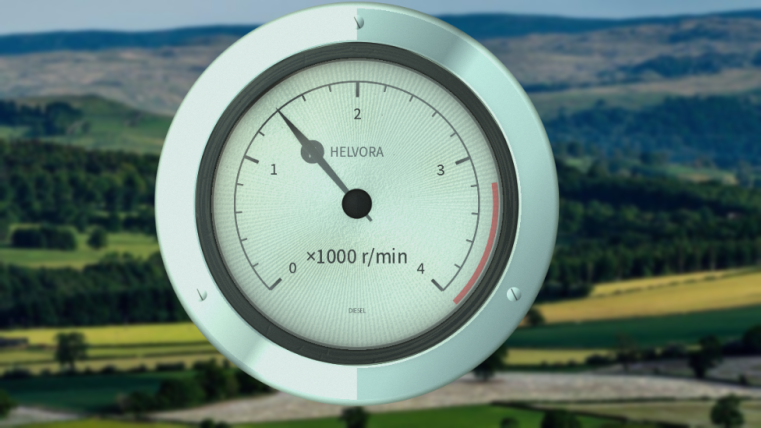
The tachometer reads 1400 rpm
